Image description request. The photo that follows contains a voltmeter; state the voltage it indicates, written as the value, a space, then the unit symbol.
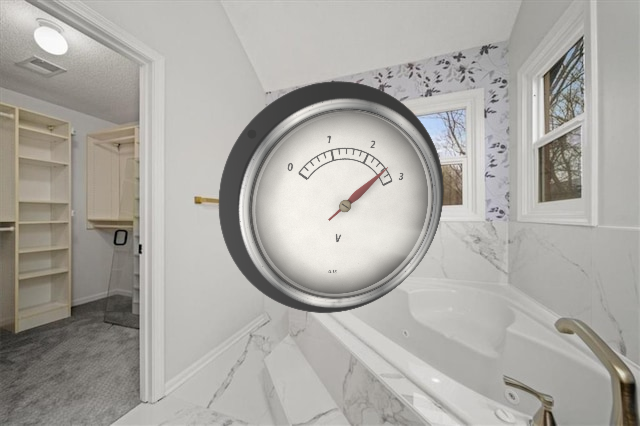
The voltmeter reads 2.6 V
